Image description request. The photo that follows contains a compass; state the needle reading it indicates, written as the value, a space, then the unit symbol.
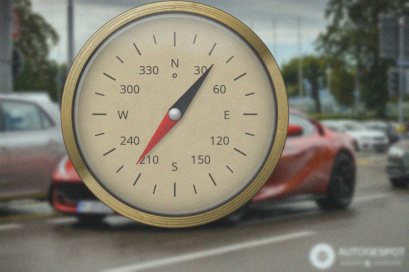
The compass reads 217.5 °
